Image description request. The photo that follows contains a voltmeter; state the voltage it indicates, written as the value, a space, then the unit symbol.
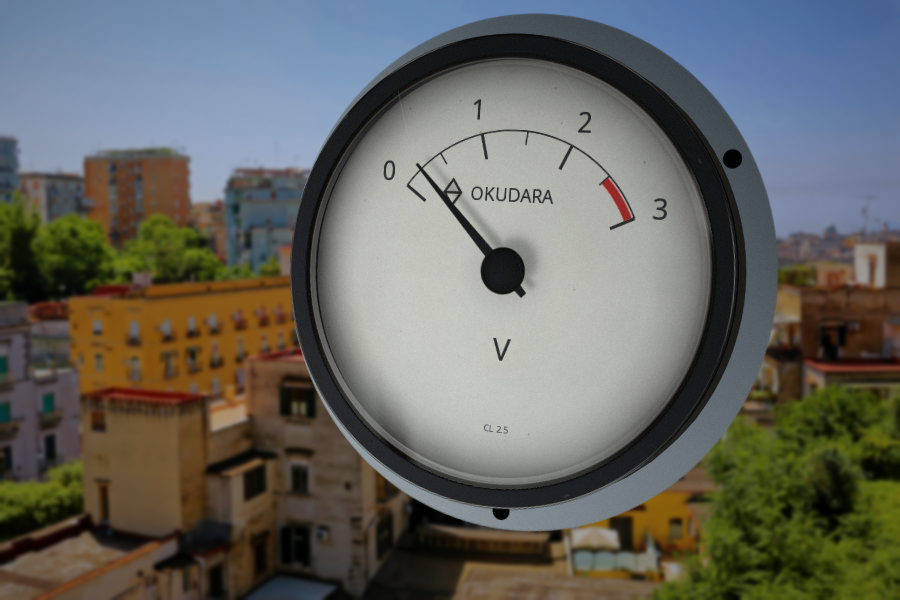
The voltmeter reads 0.25 V
